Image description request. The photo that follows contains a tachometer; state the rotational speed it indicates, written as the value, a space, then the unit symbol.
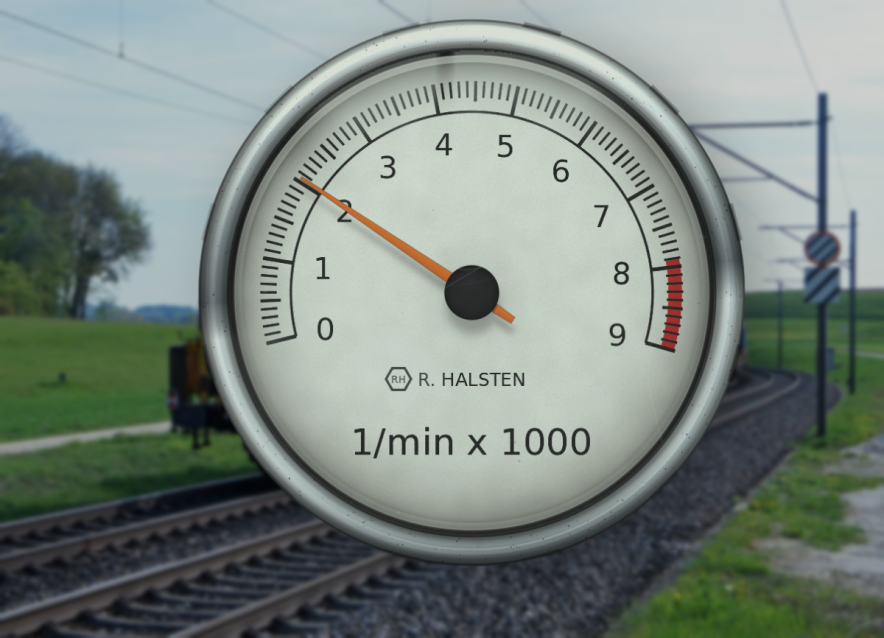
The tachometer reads 2050 rpm
